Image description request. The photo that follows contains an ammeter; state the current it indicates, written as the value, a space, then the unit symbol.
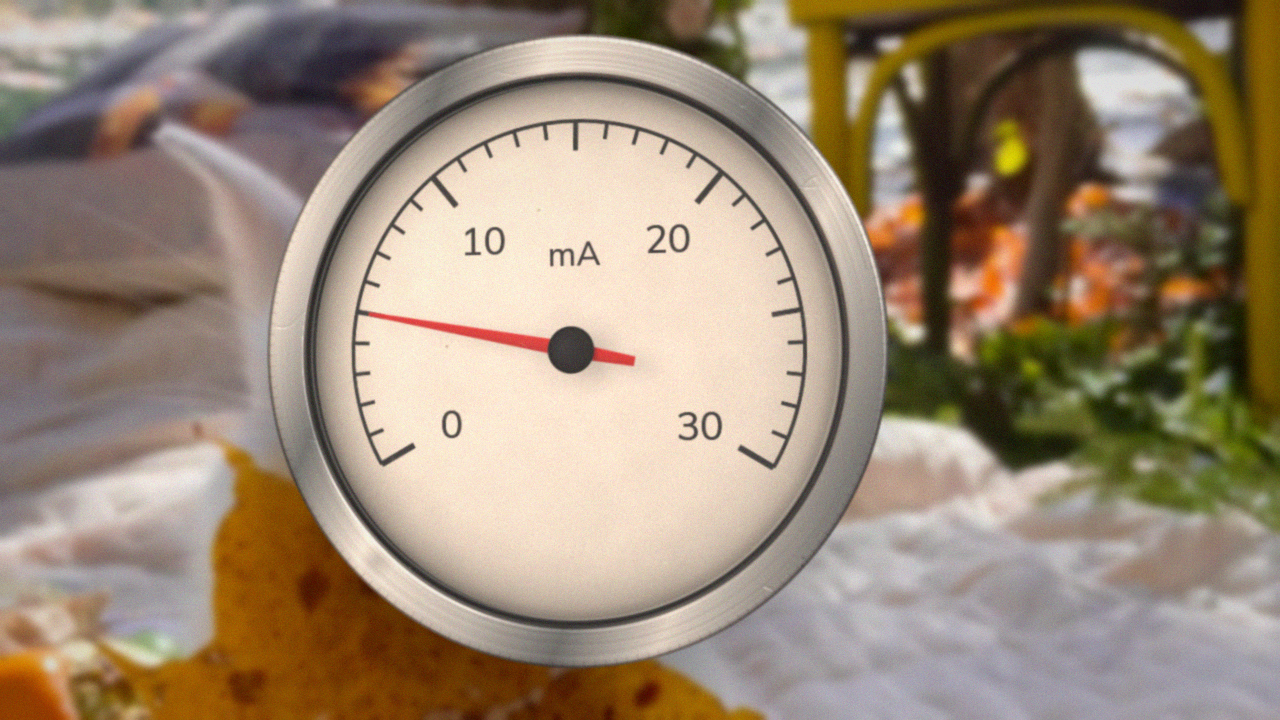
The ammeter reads 5 mA
